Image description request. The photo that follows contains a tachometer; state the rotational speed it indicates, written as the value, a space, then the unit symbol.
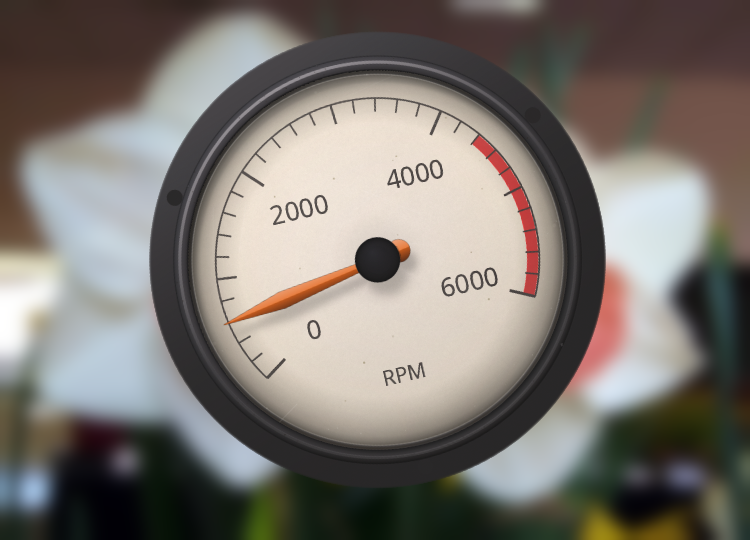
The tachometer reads 600 rpm
